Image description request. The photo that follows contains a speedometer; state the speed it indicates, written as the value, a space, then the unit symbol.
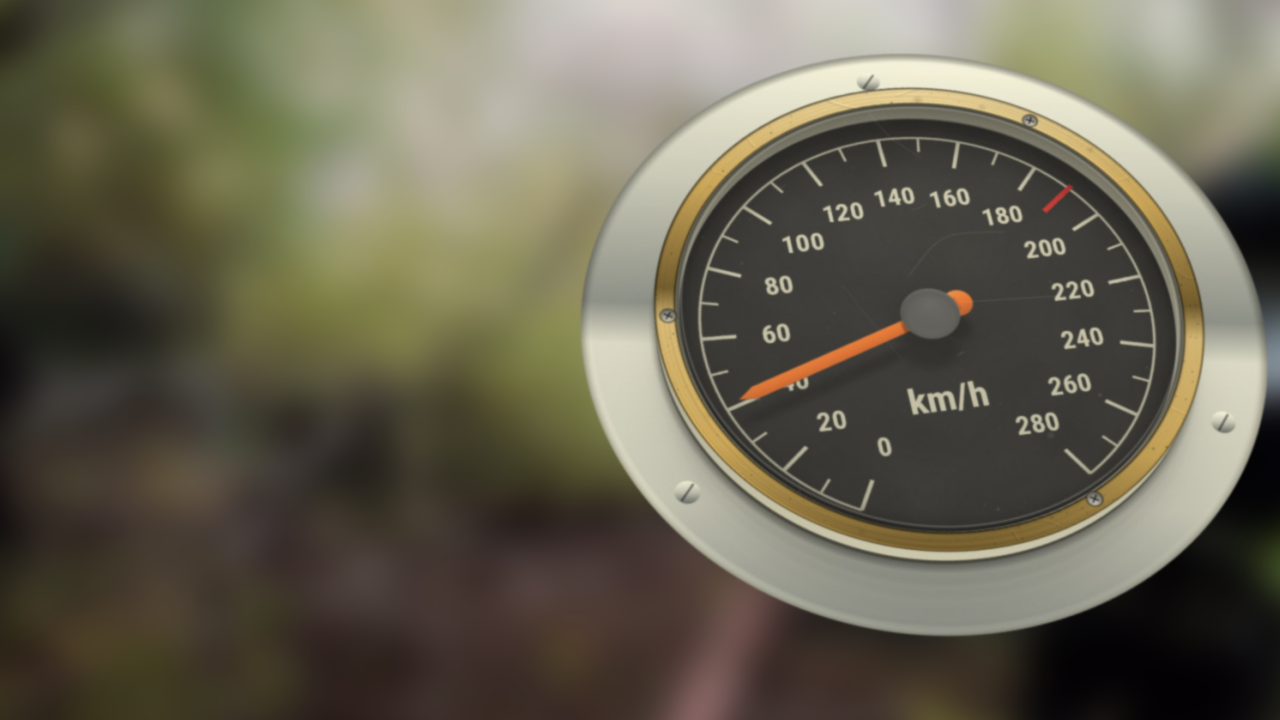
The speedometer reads 40 km/h
